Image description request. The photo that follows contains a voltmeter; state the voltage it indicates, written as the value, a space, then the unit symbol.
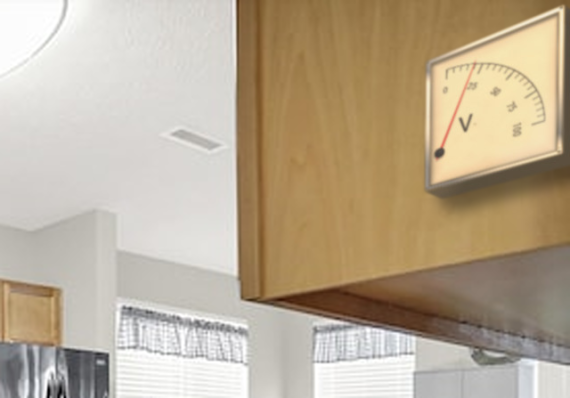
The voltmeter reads 20 V
